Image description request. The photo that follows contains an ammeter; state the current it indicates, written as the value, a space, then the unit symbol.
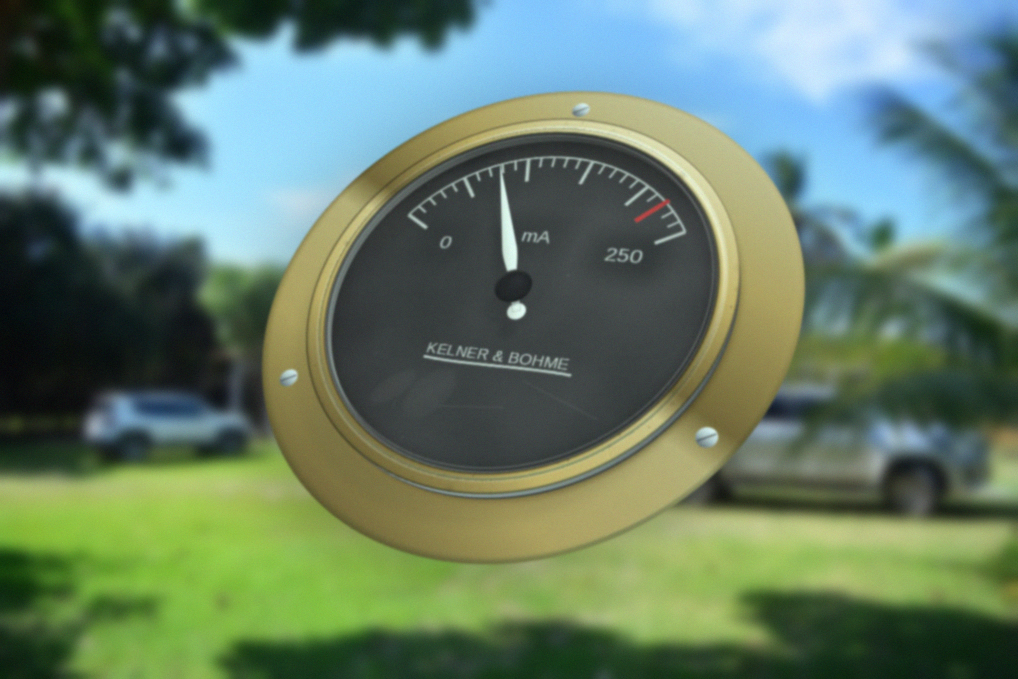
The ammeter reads 80 mA
